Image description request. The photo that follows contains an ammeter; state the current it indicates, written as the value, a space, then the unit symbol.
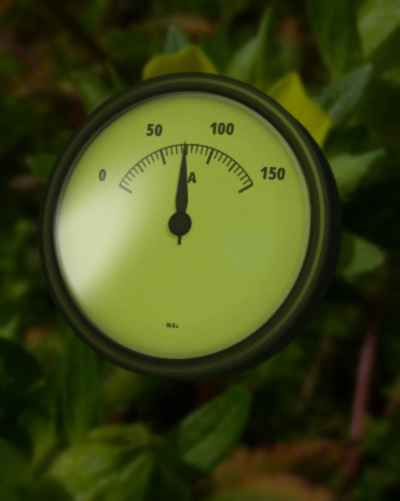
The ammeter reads 75 µA
